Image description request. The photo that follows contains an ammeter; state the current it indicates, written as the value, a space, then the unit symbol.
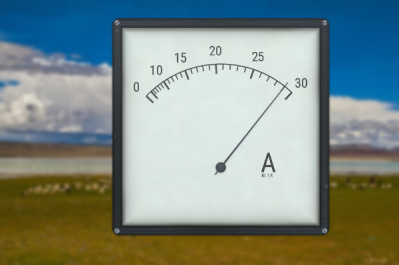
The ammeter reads 29 A
